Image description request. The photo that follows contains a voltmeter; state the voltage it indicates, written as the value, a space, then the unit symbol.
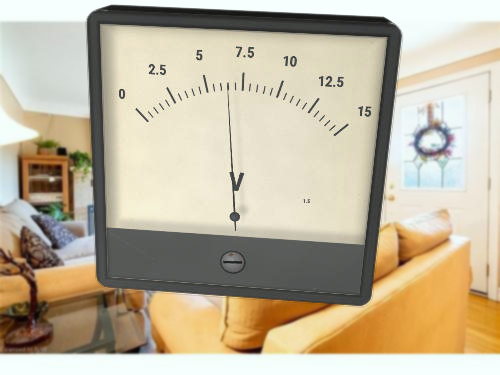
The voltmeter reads 6.5 V
